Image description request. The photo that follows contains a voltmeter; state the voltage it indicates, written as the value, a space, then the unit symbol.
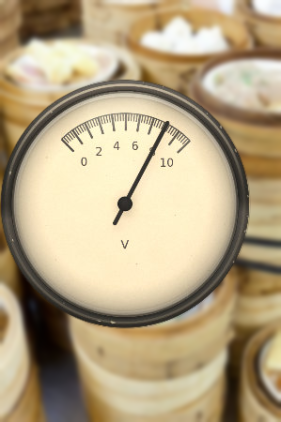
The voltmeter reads 8 V
